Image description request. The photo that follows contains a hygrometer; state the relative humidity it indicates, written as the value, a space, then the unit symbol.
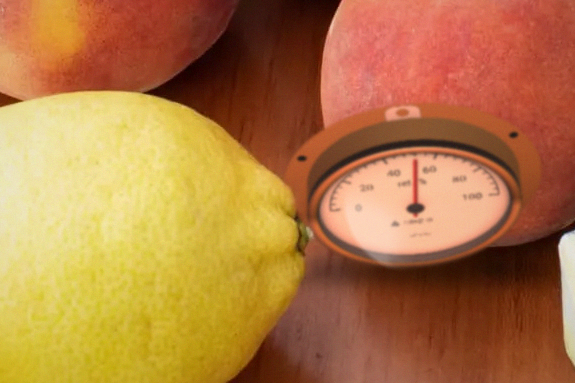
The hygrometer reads 52 %
